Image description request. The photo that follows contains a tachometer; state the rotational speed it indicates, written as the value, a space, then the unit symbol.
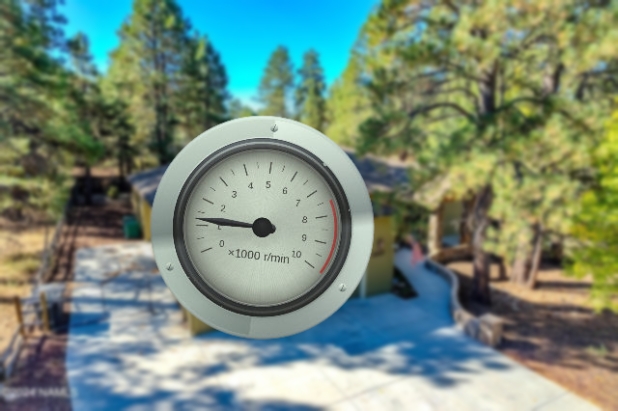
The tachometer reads 1250 rpm
